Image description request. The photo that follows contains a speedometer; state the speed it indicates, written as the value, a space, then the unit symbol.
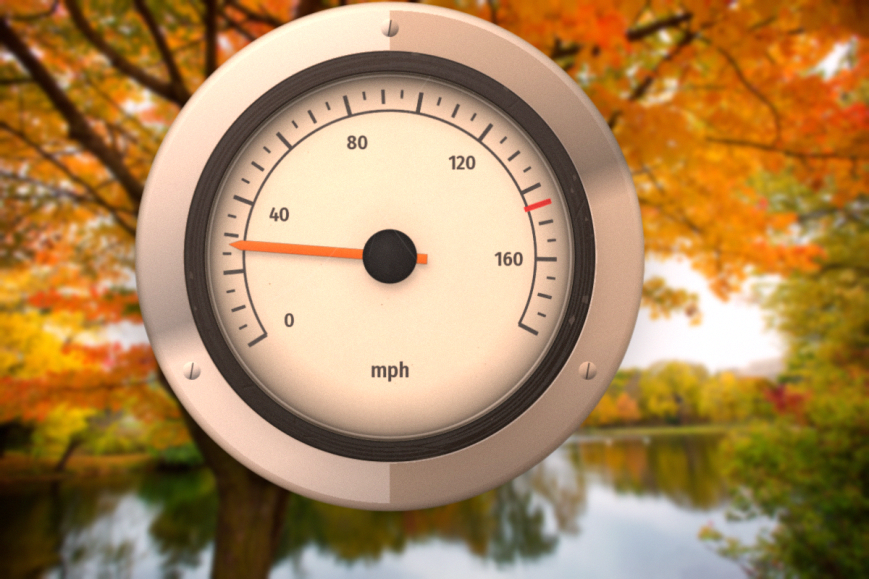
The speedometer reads 27.5 mph
